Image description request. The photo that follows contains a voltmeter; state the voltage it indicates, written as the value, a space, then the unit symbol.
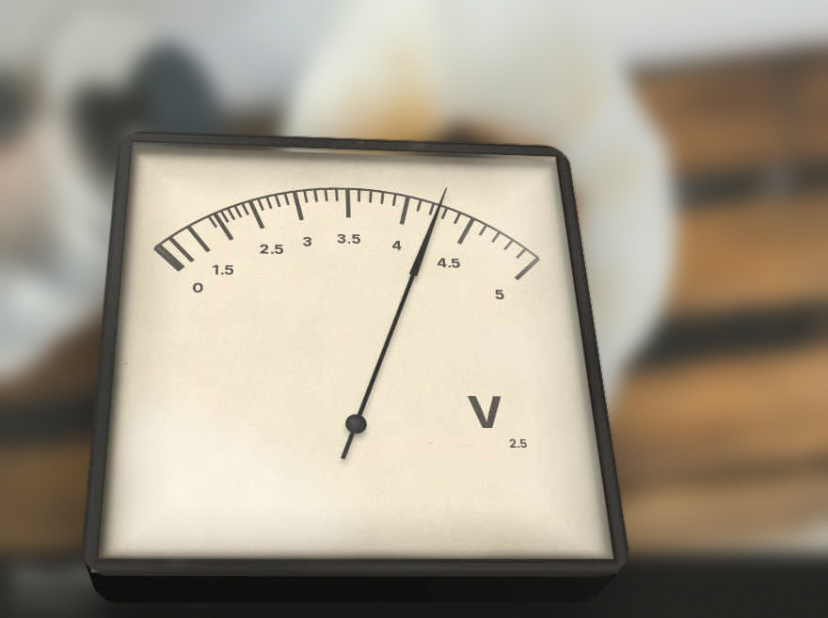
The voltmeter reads 4.25 V
